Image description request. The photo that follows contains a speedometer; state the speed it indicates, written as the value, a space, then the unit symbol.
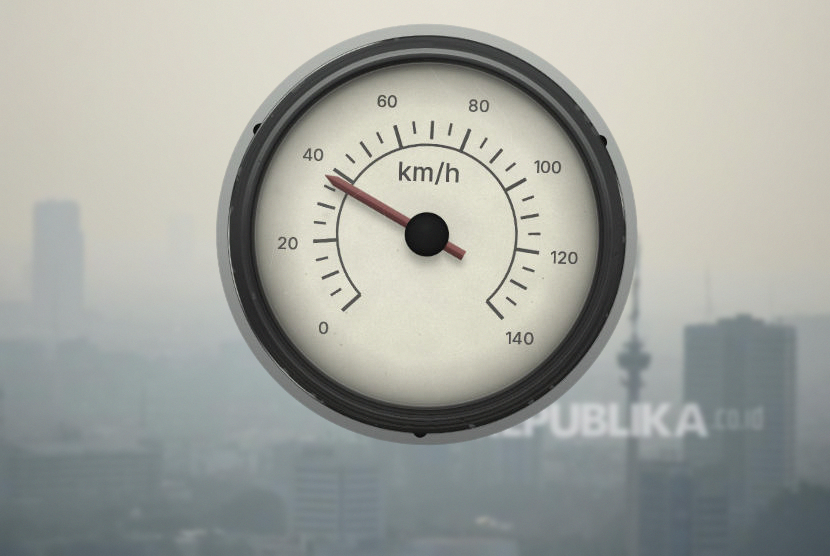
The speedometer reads 37.5 km/h
